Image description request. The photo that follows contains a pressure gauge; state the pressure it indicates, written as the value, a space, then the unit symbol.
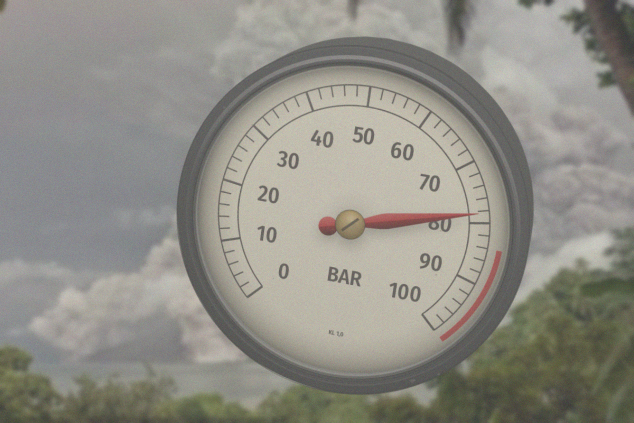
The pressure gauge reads 78 bar
